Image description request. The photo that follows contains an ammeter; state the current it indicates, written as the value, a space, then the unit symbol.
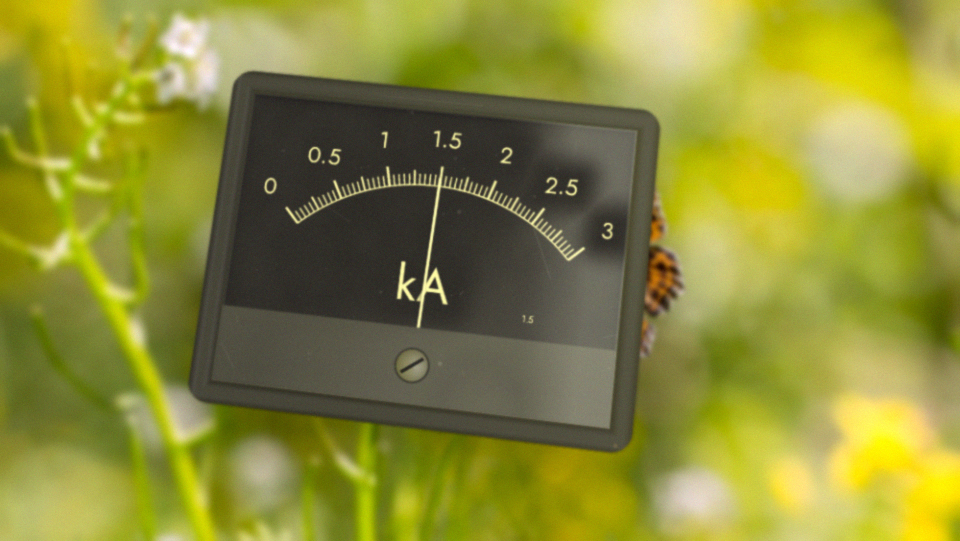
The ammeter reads 1.5 kA
